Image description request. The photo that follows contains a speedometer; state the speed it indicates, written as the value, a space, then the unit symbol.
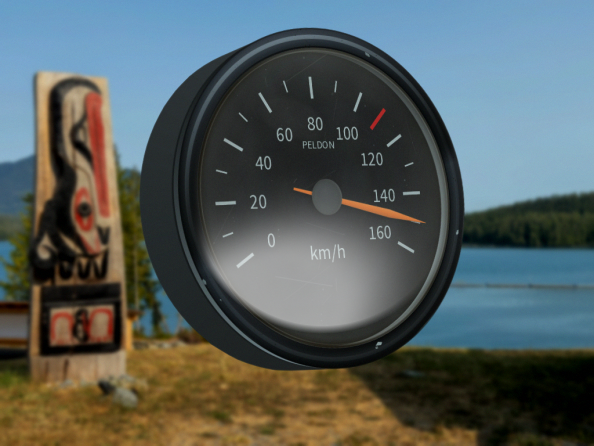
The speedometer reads 150 km/h
